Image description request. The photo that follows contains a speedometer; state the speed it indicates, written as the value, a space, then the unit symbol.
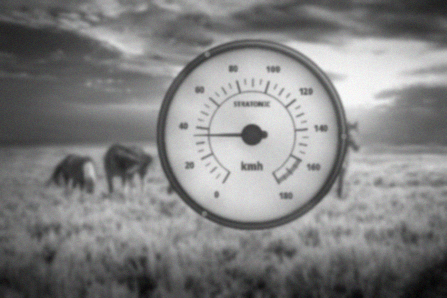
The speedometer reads 35 km/h
